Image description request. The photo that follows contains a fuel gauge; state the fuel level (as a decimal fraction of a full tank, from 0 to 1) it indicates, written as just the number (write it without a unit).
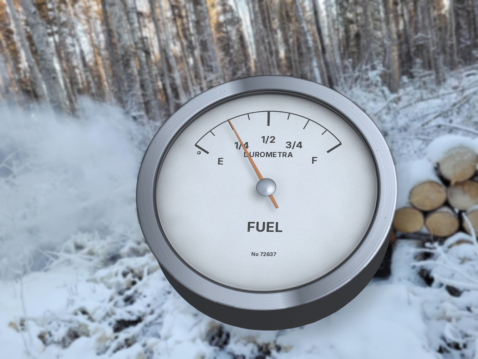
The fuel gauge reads 0.25
